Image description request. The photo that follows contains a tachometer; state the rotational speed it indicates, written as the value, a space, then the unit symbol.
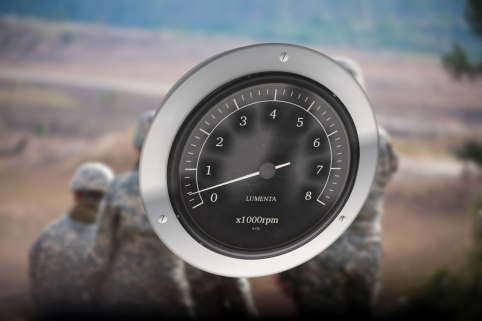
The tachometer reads 400 rpm
